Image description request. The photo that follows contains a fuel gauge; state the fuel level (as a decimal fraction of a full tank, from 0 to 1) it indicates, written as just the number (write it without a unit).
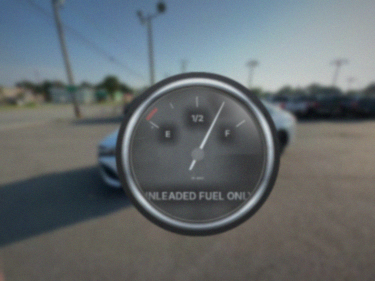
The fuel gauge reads 0.75
